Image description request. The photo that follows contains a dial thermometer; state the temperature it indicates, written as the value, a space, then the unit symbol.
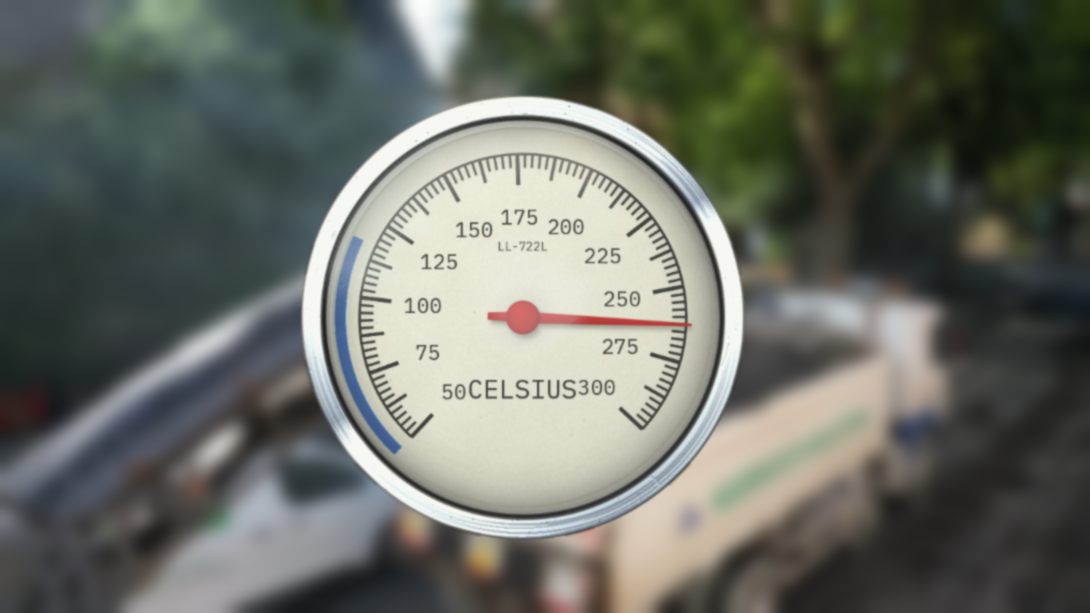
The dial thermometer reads 262.5 °C
